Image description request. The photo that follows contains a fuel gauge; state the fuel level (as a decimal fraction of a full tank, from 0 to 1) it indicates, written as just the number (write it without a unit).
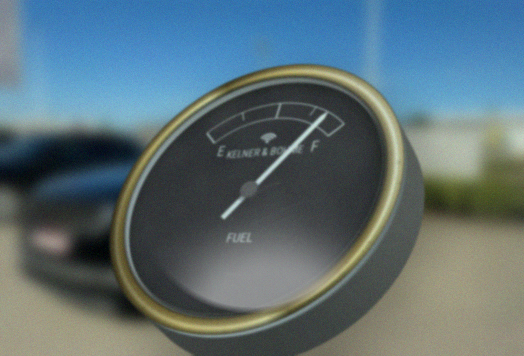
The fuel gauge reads 0.875
